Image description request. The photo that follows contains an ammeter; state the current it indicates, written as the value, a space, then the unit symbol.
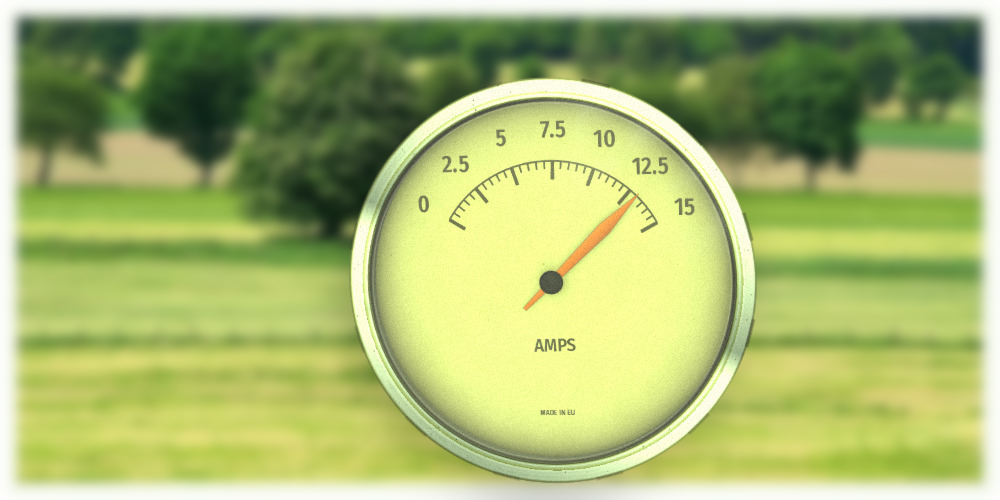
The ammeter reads 13 A
